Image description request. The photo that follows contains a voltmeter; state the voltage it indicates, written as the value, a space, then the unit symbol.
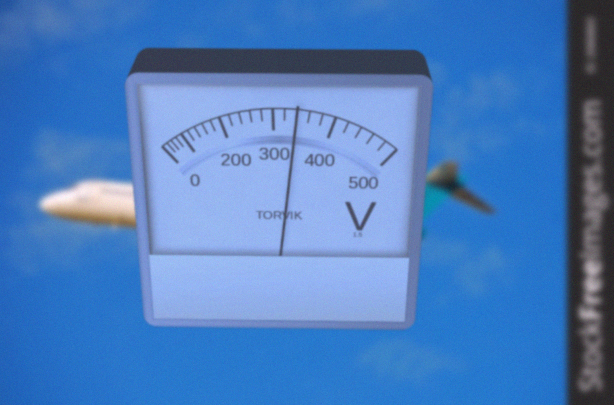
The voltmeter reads 340 V
